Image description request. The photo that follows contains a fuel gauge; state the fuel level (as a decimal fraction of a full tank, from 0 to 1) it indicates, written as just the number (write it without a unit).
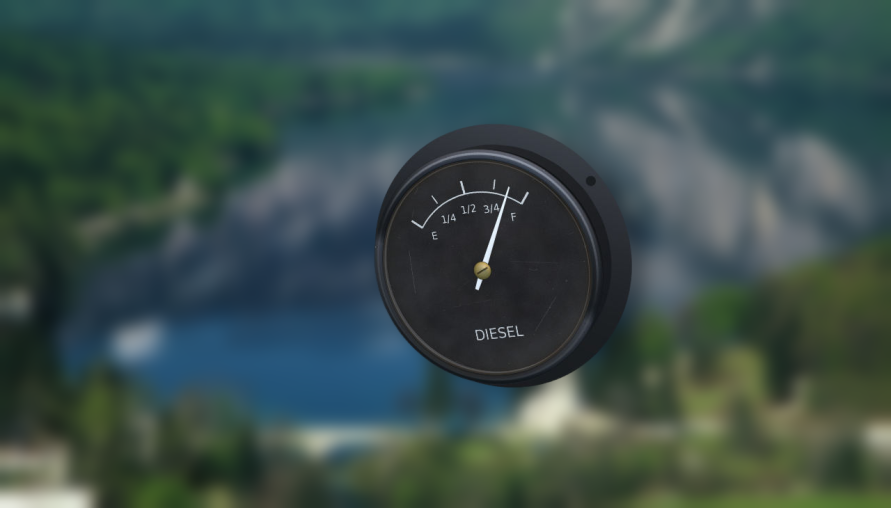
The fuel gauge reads 0.875
